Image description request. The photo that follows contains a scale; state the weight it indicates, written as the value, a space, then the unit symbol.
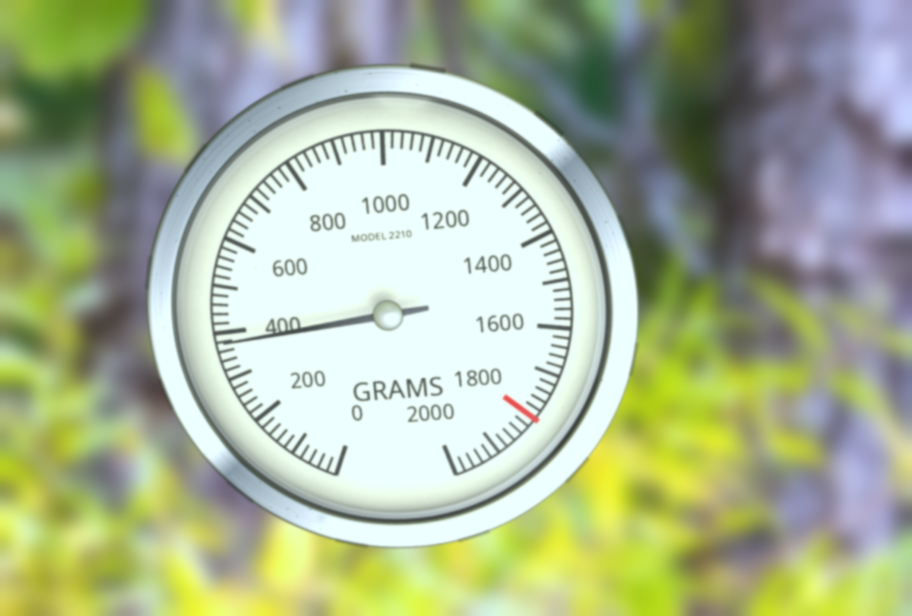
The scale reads 380 g
